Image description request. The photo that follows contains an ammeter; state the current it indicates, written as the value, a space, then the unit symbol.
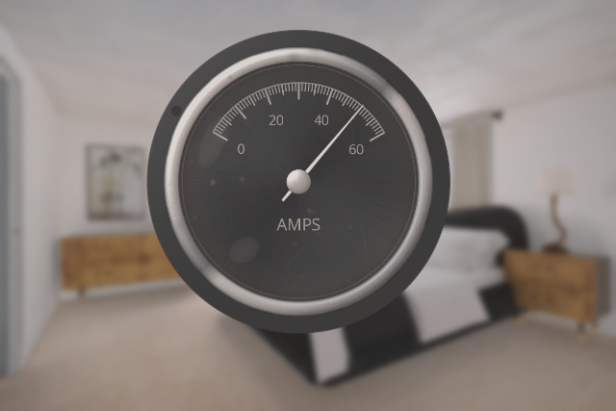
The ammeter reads 50 A
